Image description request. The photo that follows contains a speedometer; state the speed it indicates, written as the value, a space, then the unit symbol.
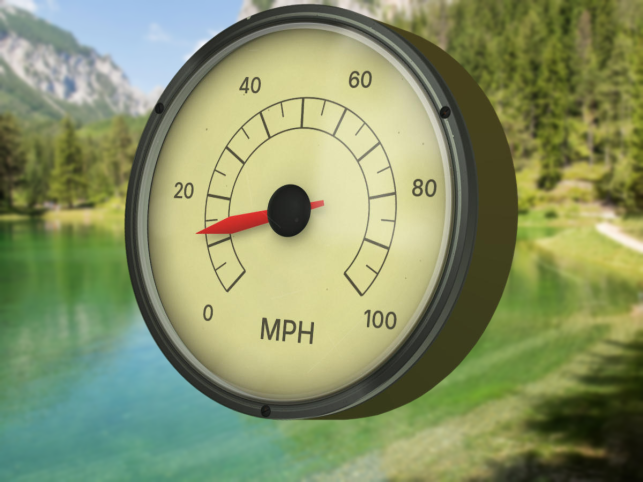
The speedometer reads 12.5 mph
